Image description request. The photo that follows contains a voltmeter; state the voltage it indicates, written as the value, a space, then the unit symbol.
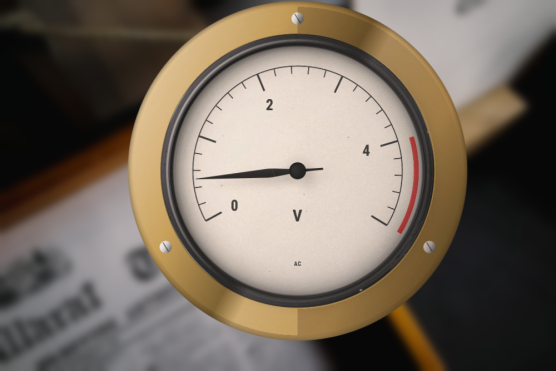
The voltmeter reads 0.5 V
